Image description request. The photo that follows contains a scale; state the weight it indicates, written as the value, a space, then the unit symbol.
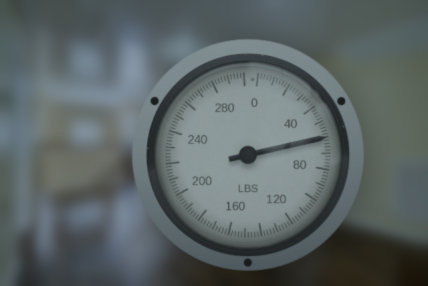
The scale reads 60 lb
